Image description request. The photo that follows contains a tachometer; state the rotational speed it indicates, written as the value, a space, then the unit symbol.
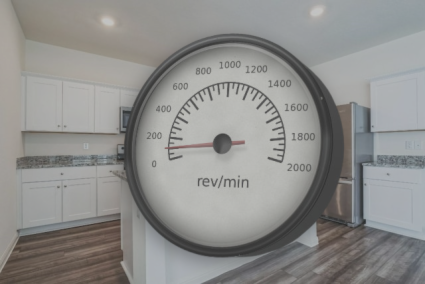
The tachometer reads 100 rpm
